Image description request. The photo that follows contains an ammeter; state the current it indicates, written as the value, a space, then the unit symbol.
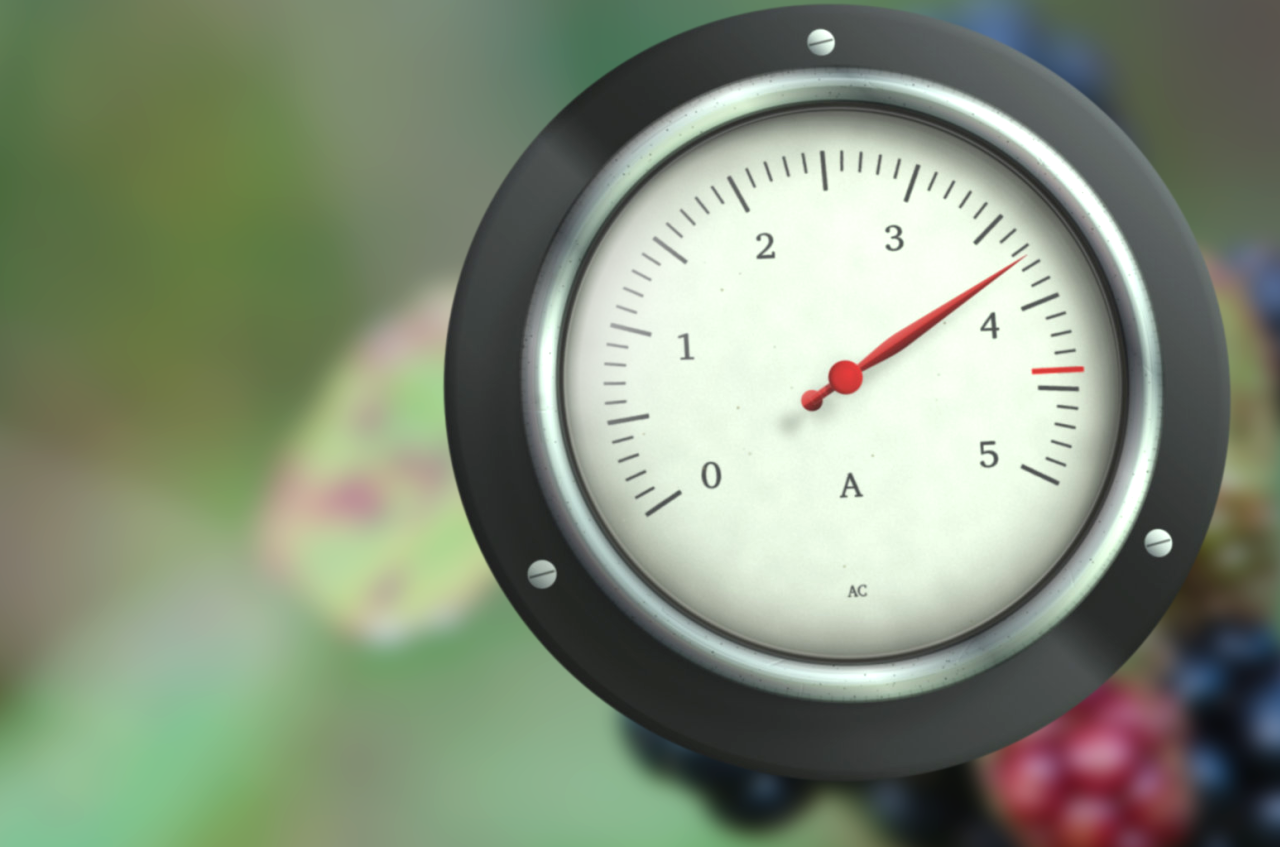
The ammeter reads 3.75 A
